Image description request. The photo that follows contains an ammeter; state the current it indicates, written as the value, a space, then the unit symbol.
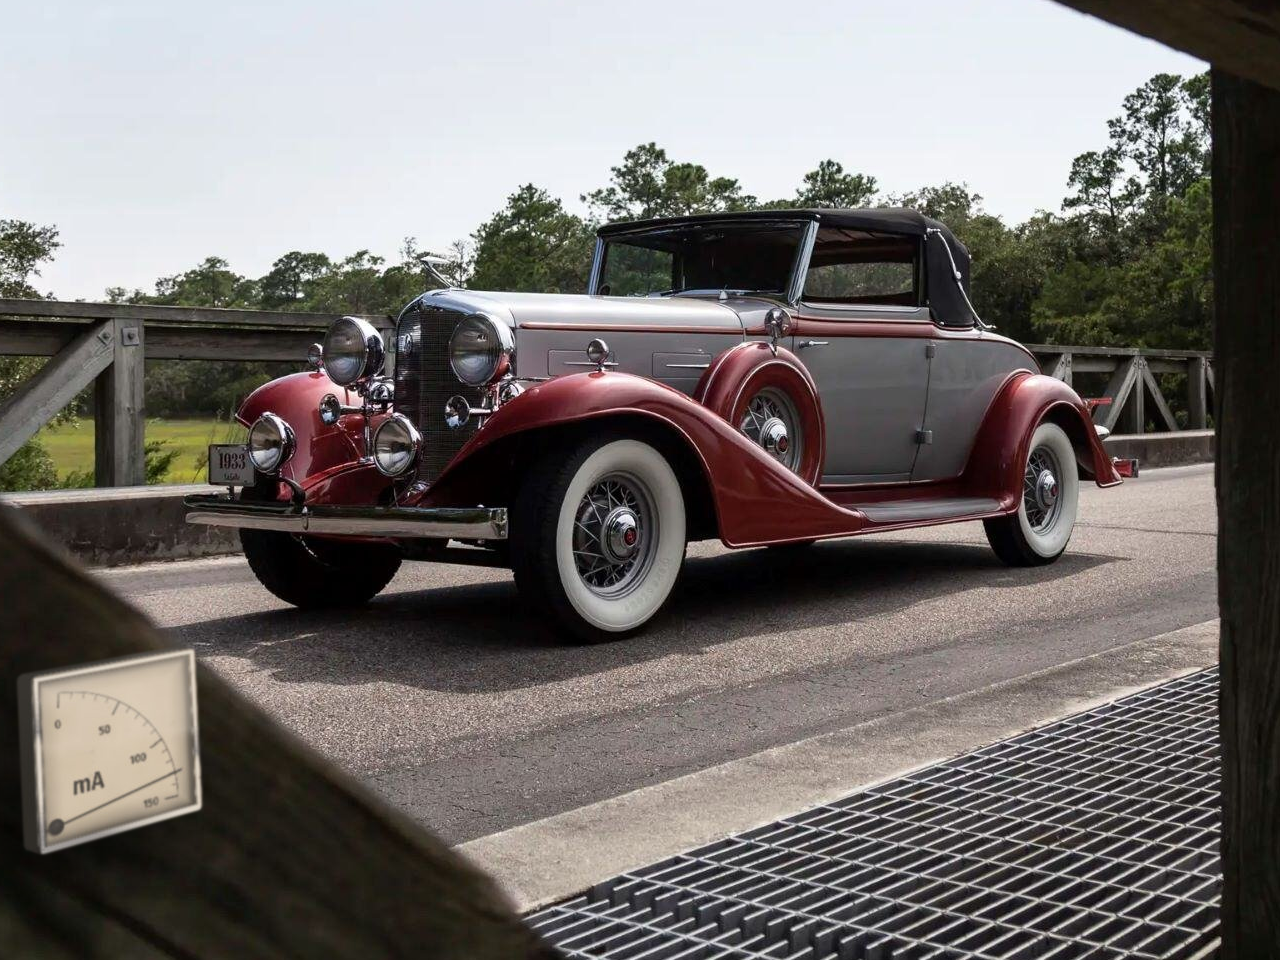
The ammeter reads 130 mA
